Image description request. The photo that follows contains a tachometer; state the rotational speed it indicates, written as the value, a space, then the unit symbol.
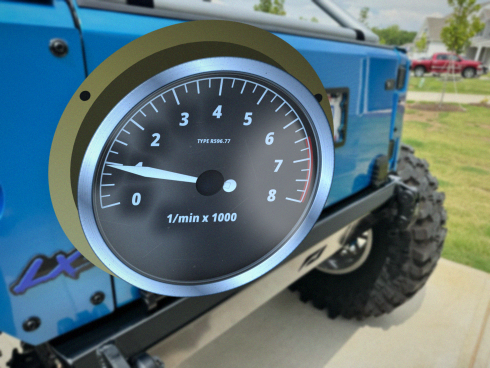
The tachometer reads 1000 rpm
